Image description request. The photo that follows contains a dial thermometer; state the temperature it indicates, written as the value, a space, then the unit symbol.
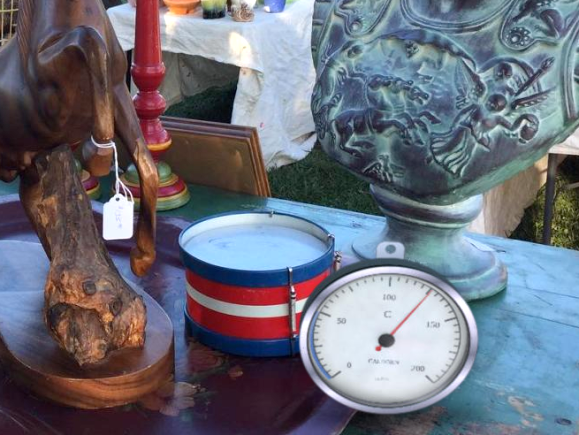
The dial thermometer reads 125 °C
